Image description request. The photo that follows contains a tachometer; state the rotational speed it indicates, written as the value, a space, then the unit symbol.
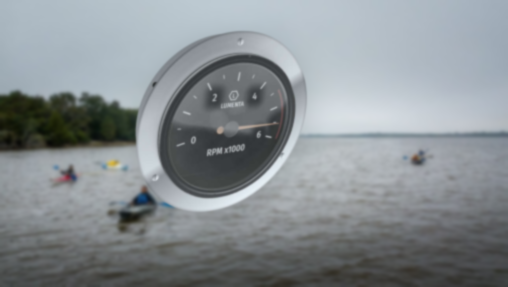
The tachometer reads 5500 rpm
